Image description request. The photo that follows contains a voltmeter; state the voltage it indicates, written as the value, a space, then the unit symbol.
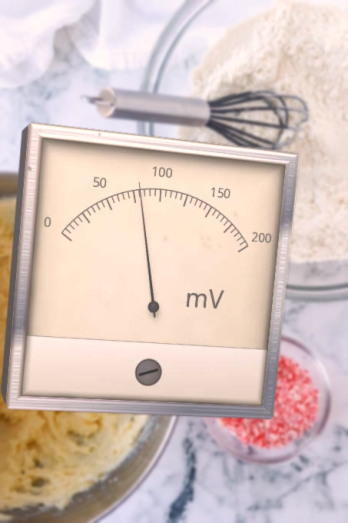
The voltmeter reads 80 mV
